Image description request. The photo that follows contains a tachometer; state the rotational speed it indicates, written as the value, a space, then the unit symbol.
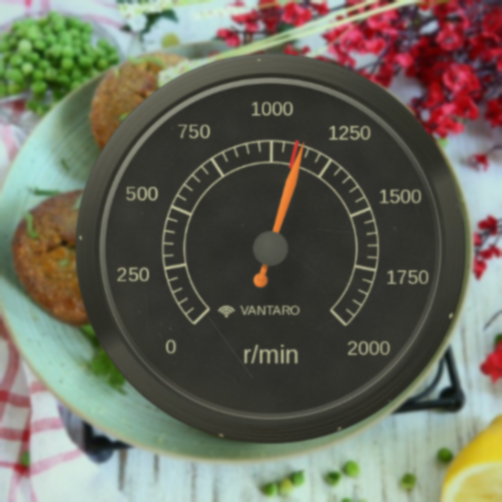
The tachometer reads 1125 rpm
